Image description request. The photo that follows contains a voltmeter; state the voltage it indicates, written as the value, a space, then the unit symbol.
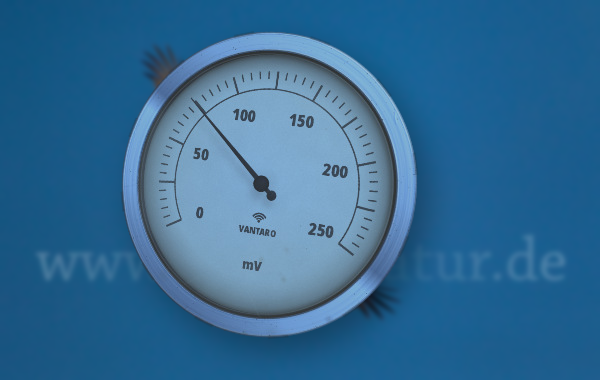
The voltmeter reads 75 mV
